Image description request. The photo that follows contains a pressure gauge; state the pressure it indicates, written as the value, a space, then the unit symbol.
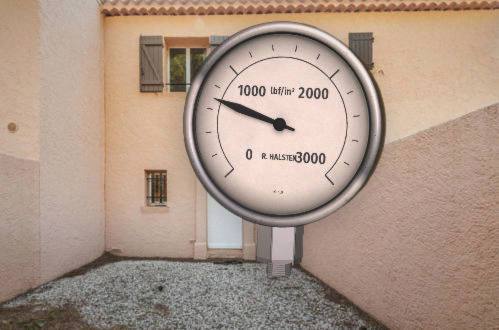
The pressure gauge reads 700 psi
